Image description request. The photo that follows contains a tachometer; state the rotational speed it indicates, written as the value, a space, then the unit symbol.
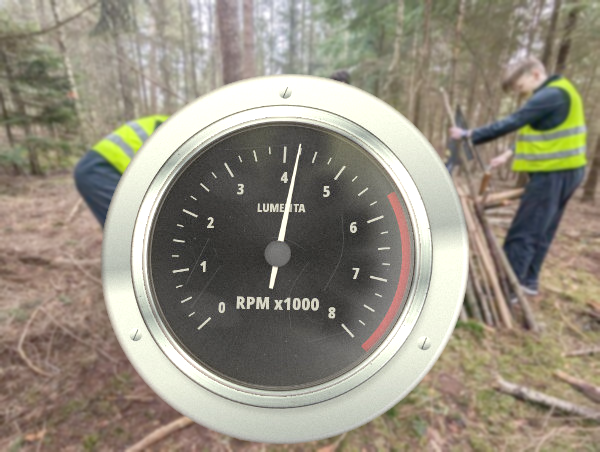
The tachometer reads 4250 rpm
